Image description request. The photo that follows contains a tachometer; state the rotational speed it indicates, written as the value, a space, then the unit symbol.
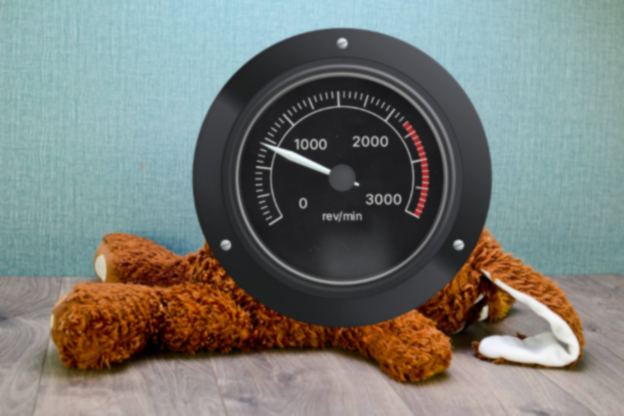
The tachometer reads 700 rpm
